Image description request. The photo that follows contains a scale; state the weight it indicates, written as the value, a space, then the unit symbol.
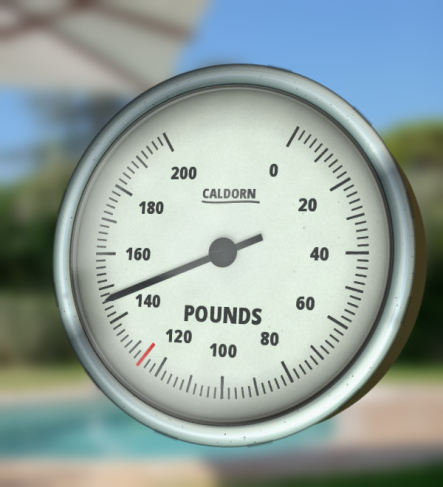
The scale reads 146 lb
